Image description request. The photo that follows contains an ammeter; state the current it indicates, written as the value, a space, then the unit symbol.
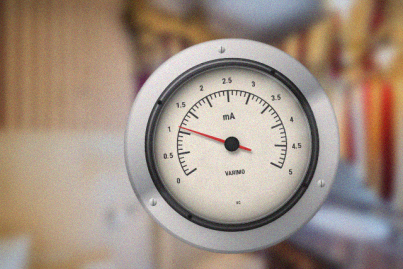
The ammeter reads 1.1 mA
